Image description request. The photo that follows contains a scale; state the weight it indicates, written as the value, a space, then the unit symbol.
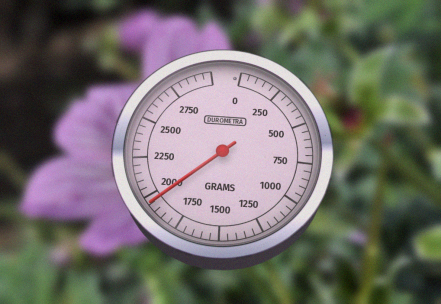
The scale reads 1950 g
